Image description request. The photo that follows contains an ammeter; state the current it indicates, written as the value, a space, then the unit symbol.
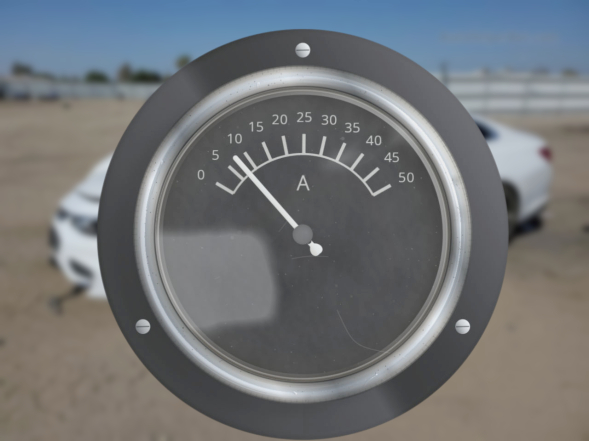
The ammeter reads 7.5 A
